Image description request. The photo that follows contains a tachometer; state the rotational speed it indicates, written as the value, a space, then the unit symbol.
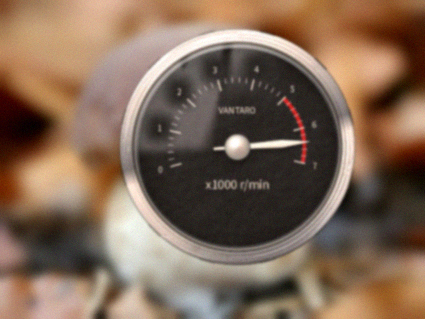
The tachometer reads 6400 rpm
